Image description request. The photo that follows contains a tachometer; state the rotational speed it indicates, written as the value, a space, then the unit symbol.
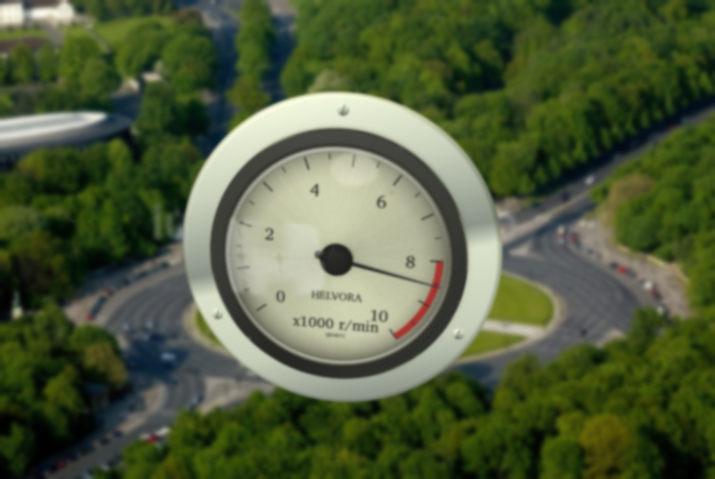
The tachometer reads 8500 rpm
